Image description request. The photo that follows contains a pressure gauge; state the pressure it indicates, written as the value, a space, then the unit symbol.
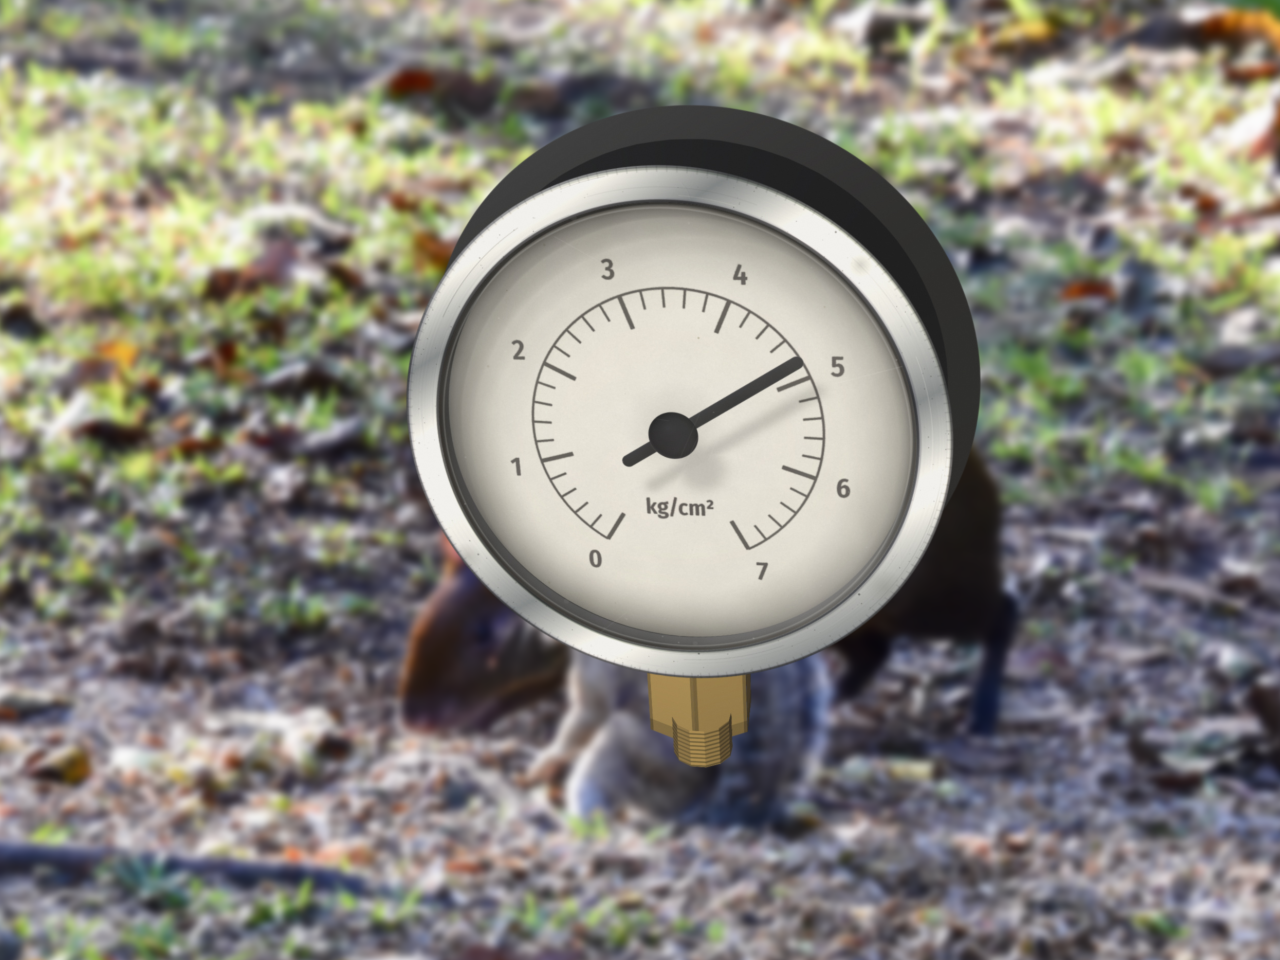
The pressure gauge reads 4.8 kg/cm²
